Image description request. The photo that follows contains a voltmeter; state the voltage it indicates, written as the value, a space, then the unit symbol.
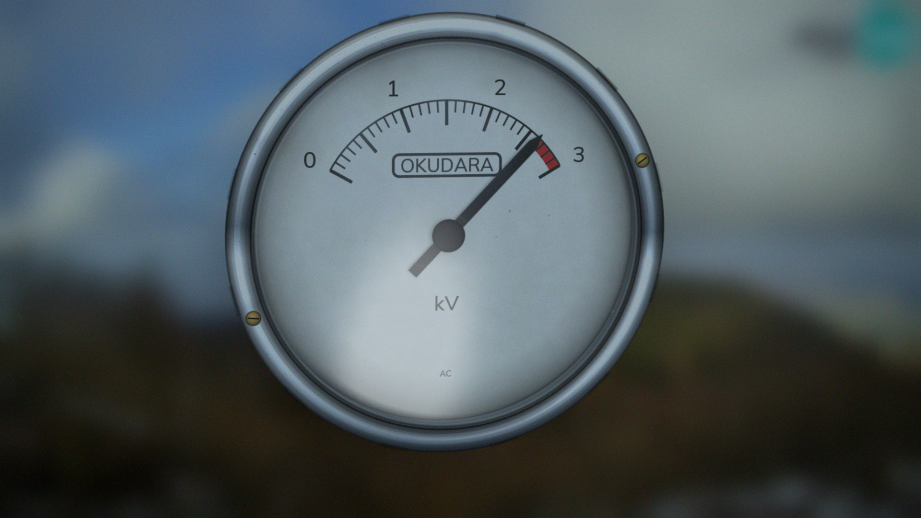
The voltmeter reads 2.6 kV
